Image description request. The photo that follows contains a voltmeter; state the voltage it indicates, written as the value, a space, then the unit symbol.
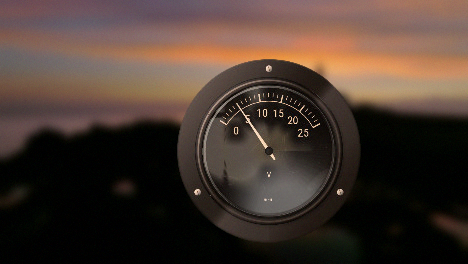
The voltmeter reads 5 V
